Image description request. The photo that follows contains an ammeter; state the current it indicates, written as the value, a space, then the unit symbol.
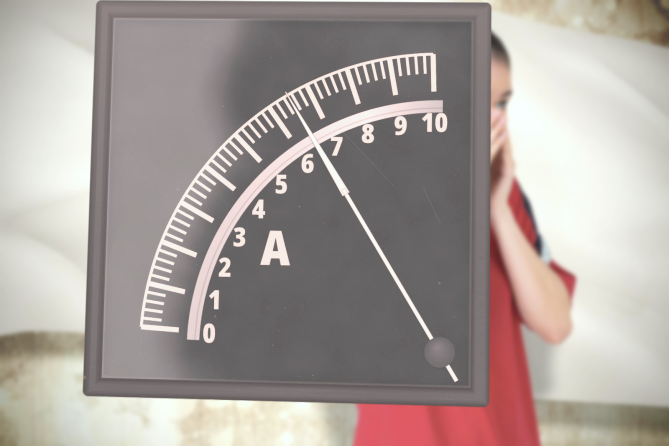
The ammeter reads 6.5 A
